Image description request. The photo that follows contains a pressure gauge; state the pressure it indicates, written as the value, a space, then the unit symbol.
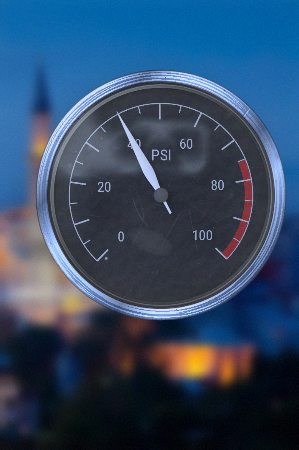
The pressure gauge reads 40 psi
